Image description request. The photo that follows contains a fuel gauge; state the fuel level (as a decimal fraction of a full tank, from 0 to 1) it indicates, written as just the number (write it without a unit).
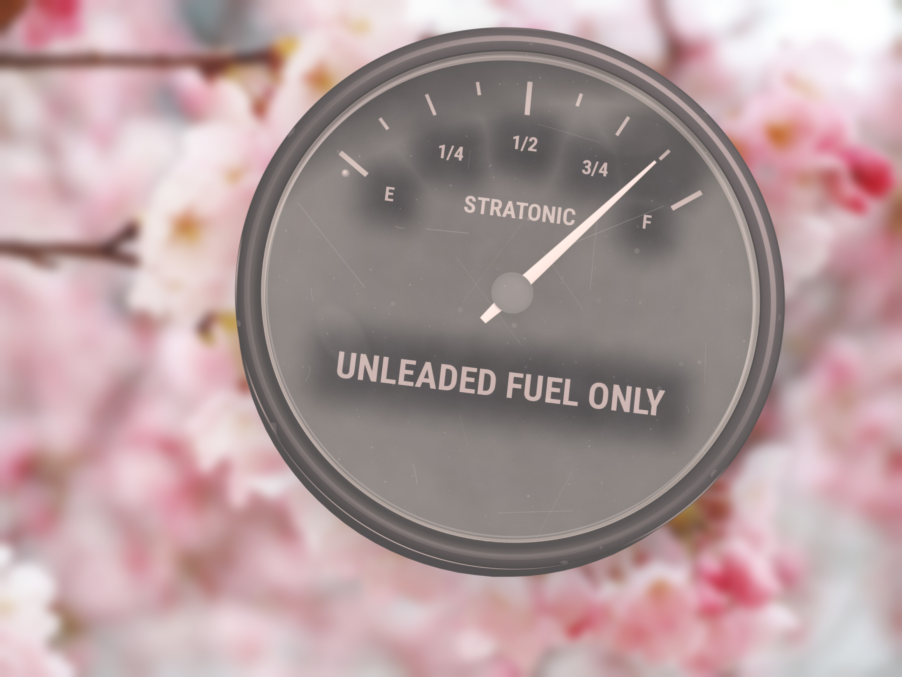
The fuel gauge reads 0.875
